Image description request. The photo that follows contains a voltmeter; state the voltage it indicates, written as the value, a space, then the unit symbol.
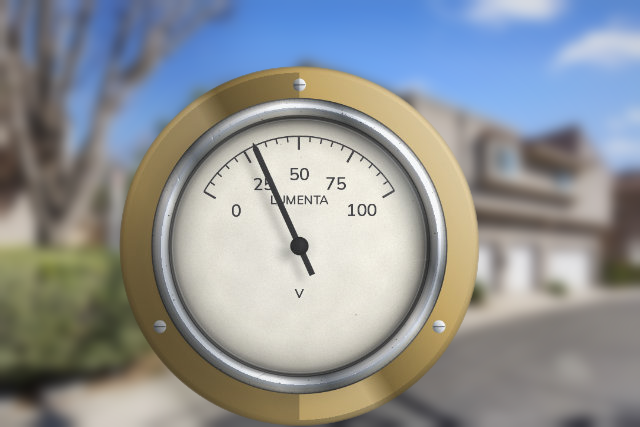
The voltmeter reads 30 V
